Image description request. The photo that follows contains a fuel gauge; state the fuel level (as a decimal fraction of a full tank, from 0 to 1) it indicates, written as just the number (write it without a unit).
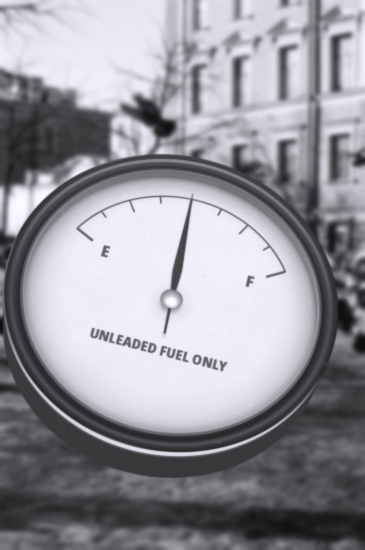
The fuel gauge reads 0.5
